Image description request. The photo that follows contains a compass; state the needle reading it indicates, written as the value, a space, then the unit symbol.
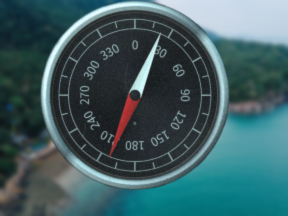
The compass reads 202.5 °
